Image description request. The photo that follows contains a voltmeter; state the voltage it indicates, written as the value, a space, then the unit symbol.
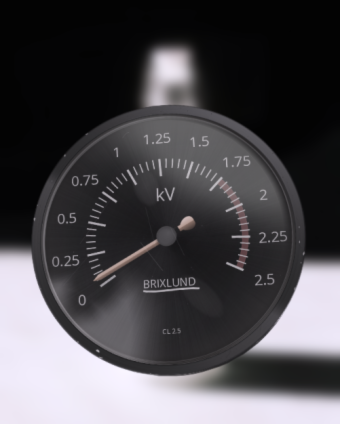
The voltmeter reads 0.05 kV
